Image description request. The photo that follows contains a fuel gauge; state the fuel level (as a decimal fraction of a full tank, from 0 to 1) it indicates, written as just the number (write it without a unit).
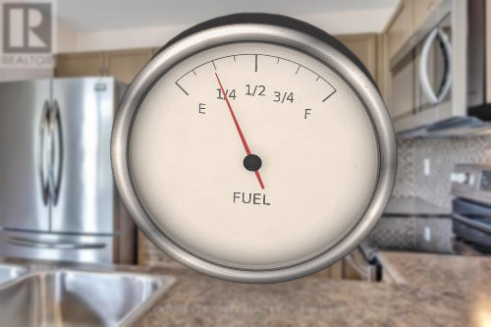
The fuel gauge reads 0.25
